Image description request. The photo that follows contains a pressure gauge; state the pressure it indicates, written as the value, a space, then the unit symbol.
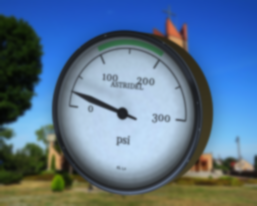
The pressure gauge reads 25 psi
